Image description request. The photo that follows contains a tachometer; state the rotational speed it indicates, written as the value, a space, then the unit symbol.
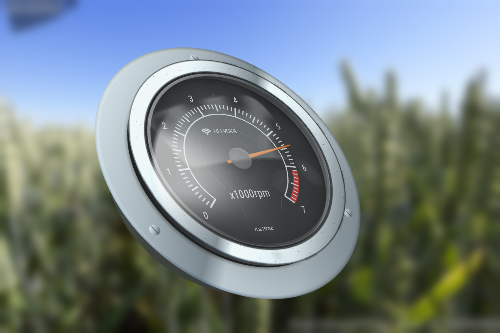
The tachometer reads 5500 rpm
